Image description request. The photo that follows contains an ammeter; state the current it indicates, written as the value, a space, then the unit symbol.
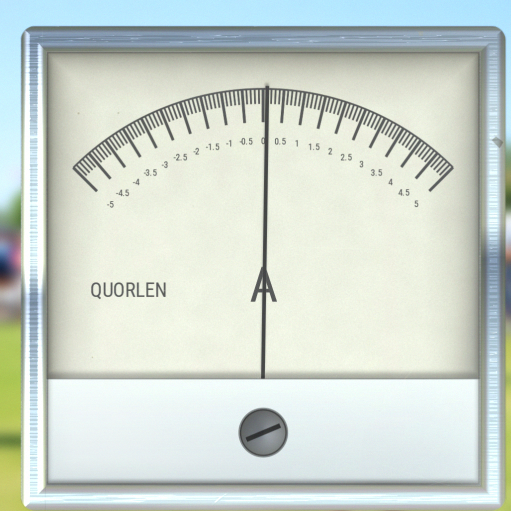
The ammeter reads 0.1 A
